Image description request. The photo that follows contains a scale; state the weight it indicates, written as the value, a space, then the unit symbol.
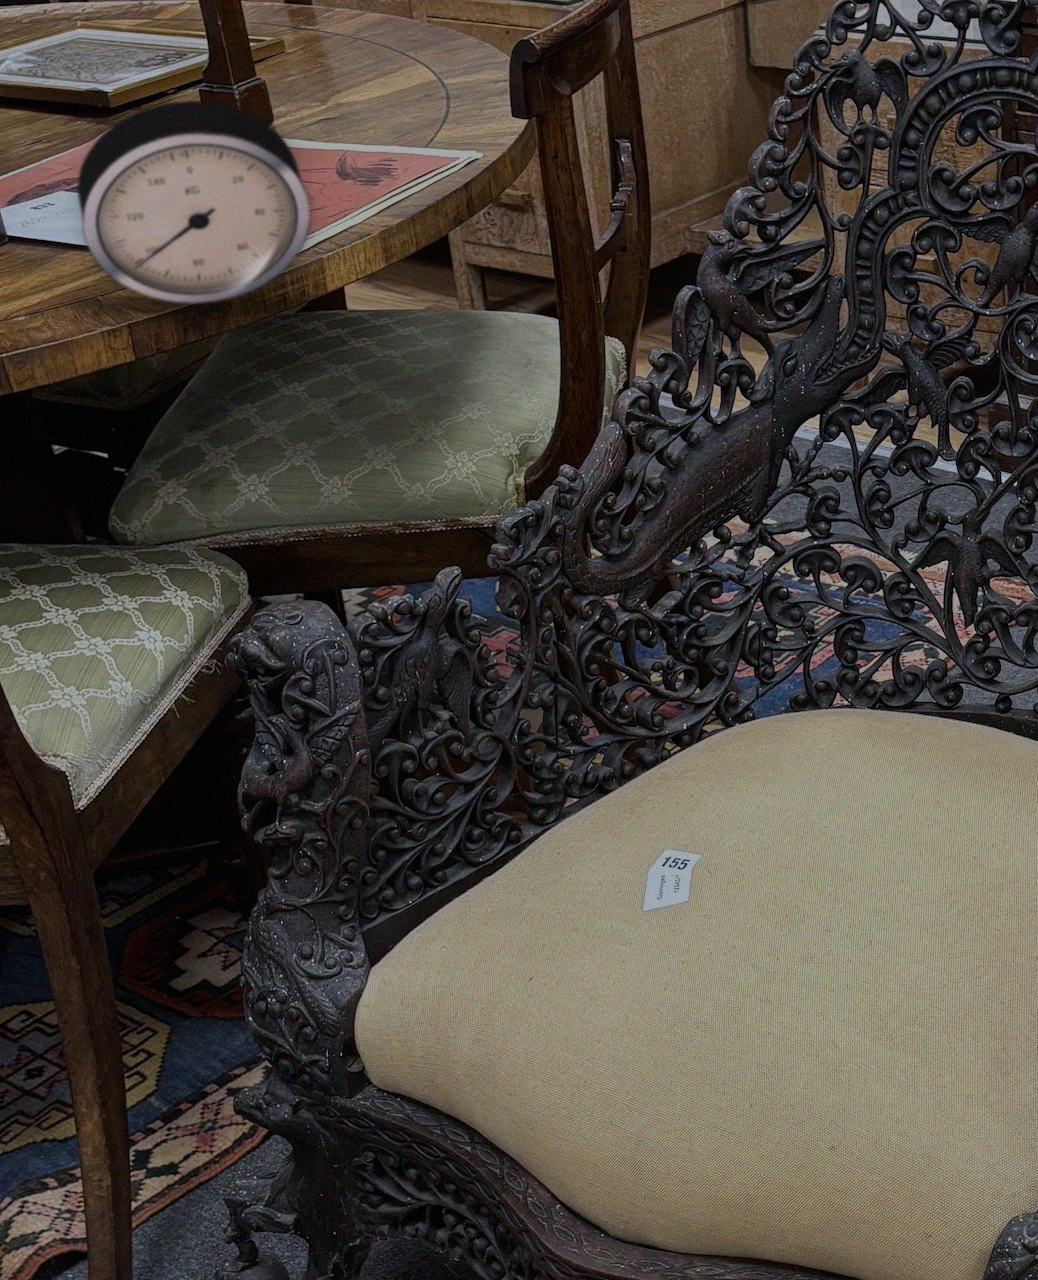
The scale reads 100 kg
